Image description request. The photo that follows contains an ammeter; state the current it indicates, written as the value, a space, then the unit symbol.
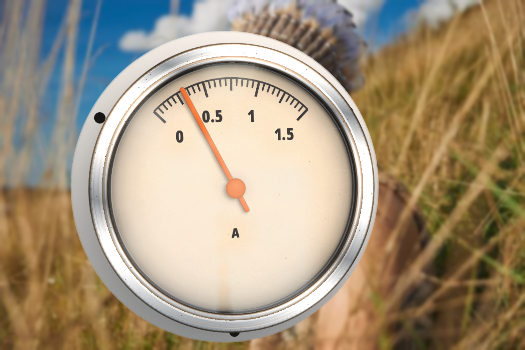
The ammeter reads 0.3 A
